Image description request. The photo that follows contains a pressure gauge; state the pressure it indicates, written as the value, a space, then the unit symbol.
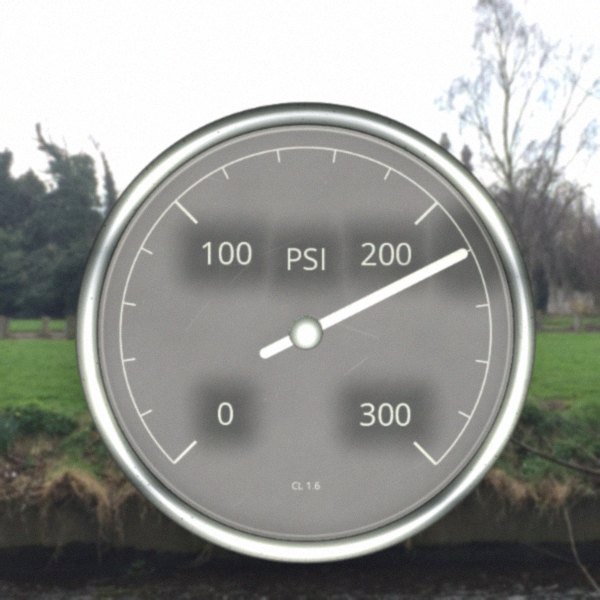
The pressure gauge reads 220 psi
